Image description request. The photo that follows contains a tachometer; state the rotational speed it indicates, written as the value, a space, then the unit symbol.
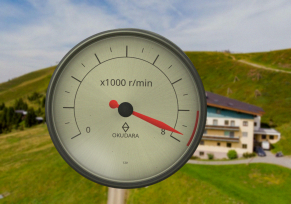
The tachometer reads 7750 rpm
